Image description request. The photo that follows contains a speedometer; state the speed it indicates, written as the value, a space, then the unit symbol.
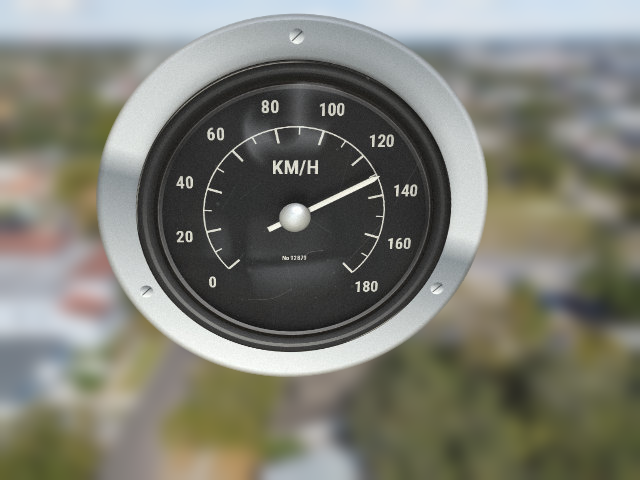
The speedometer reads 130 km/h
